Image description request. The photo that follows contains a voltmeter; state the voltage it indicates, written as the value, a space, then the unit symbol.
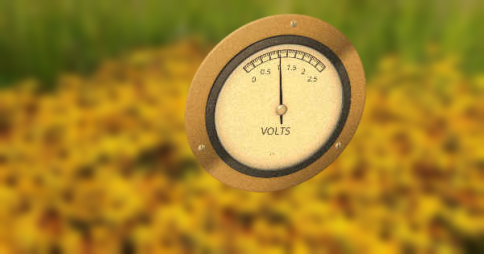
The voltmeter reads 1 V
